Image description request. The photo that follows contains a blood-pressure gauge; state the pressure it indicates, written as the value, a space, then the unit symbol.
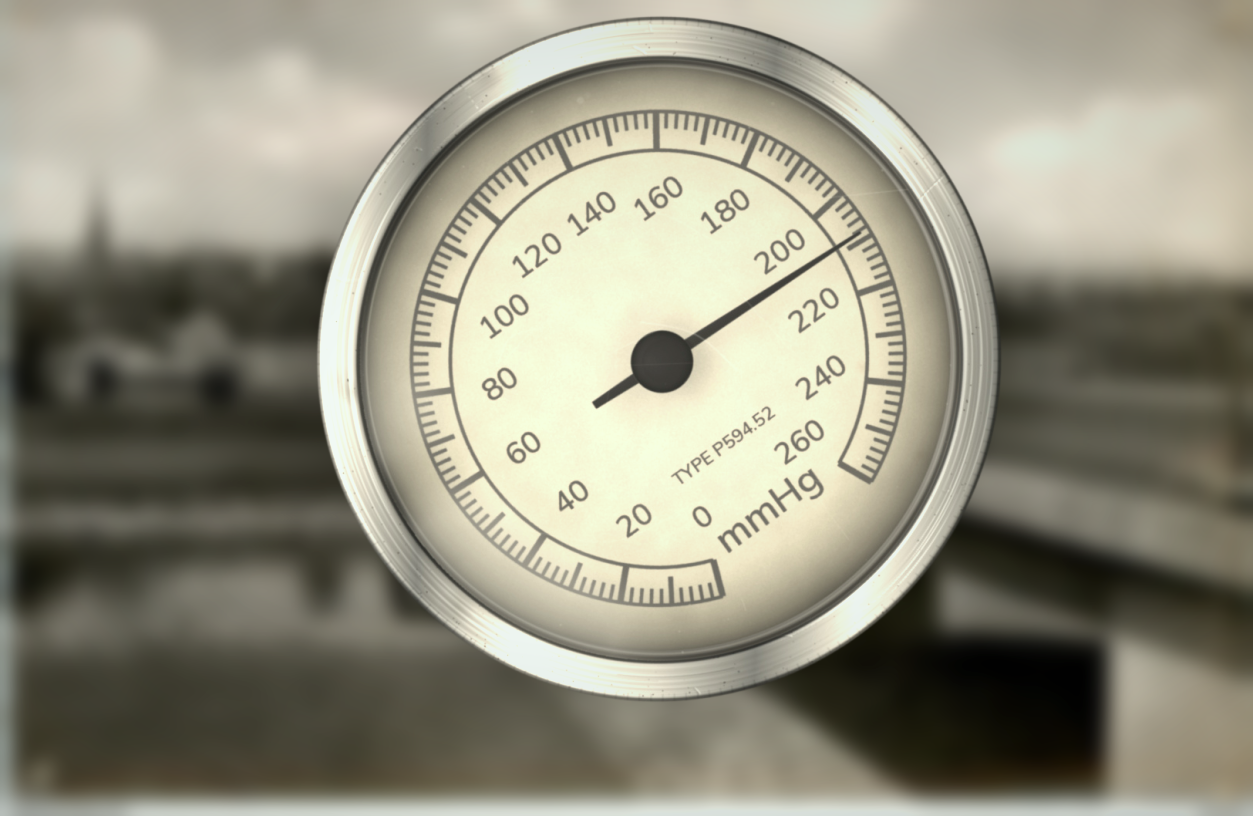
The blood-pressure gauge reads 208 mmHg
